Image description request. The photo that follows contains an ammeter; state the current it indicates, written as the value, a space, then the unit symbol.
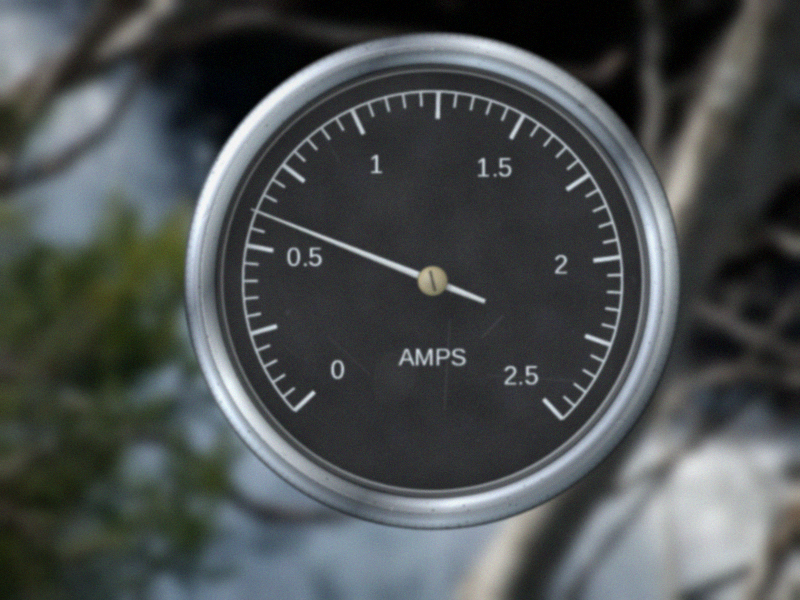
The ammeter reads 0.6 A
